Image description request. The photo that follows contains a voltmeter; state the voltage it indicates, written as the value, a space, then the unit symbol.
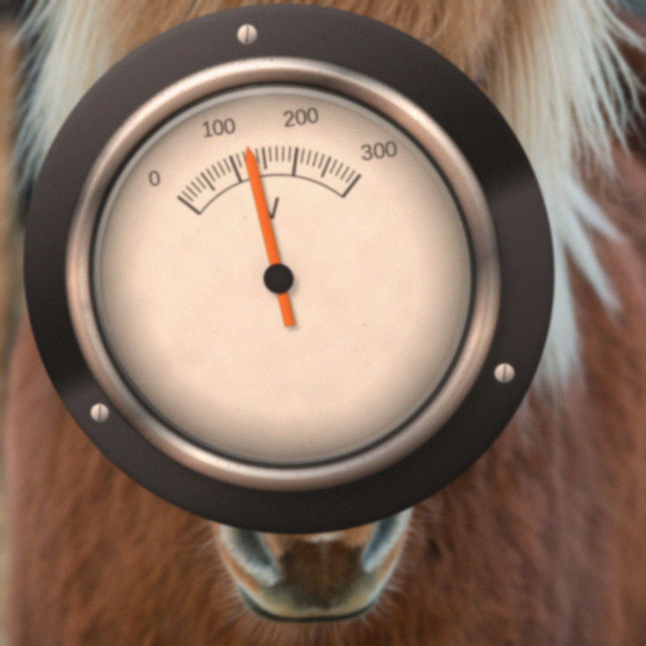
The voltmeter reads 130 V
